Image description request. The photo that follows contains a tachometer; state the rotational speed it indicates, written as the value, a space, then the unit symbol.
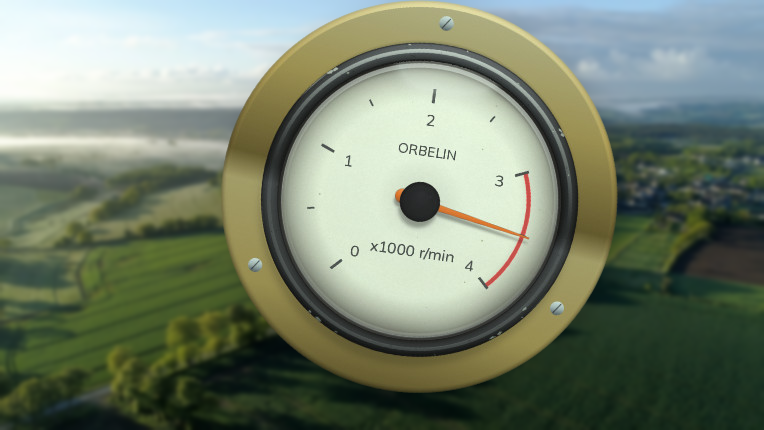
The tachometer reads 3500 rpm
